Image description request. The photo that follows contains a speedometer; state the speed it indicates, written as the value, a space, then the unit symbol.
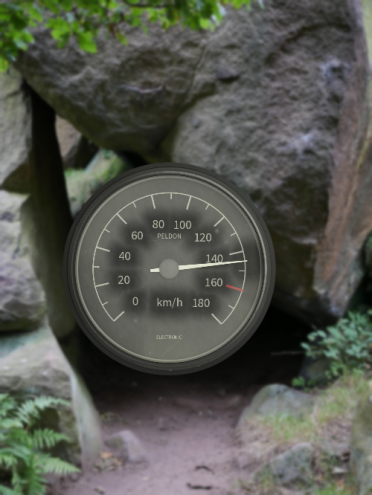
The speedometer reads 145 km/h
